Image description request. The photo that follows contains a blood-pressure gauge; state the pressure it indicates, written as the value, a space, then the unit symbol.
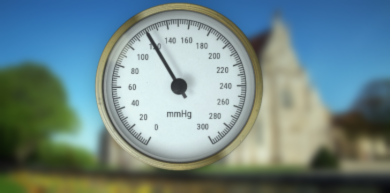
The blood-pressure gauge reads 120 mmHg
